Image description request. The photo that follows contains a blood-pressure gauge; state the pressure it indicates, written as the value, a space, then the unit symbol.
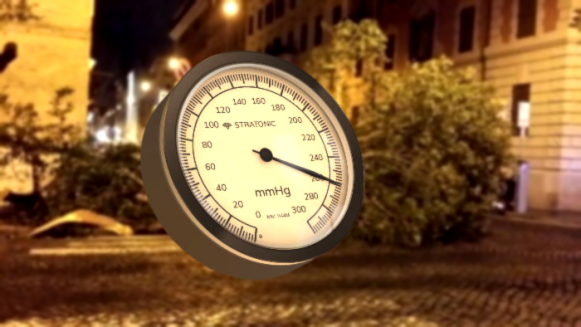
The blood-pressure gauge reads 260 mmHg
